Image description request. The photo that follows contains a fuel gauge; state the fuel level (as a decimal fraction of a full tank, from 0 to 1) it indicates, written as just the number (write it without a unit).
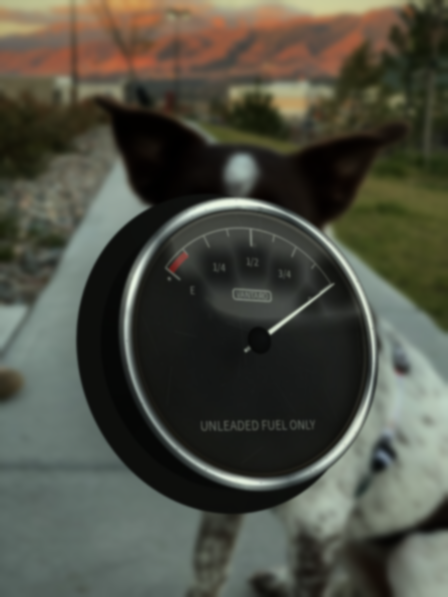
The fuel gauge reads 1
